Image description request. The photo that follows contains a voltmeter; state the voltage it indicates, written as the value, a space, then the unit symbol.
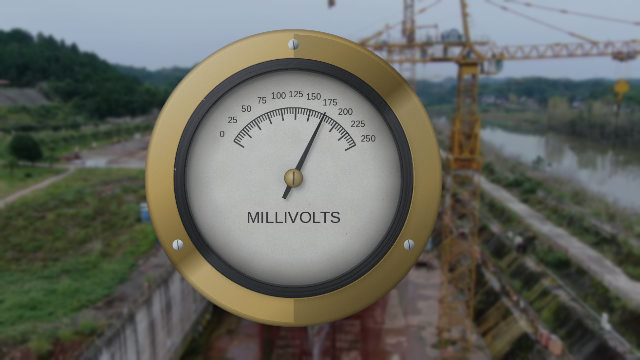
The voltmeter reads 175 mV
